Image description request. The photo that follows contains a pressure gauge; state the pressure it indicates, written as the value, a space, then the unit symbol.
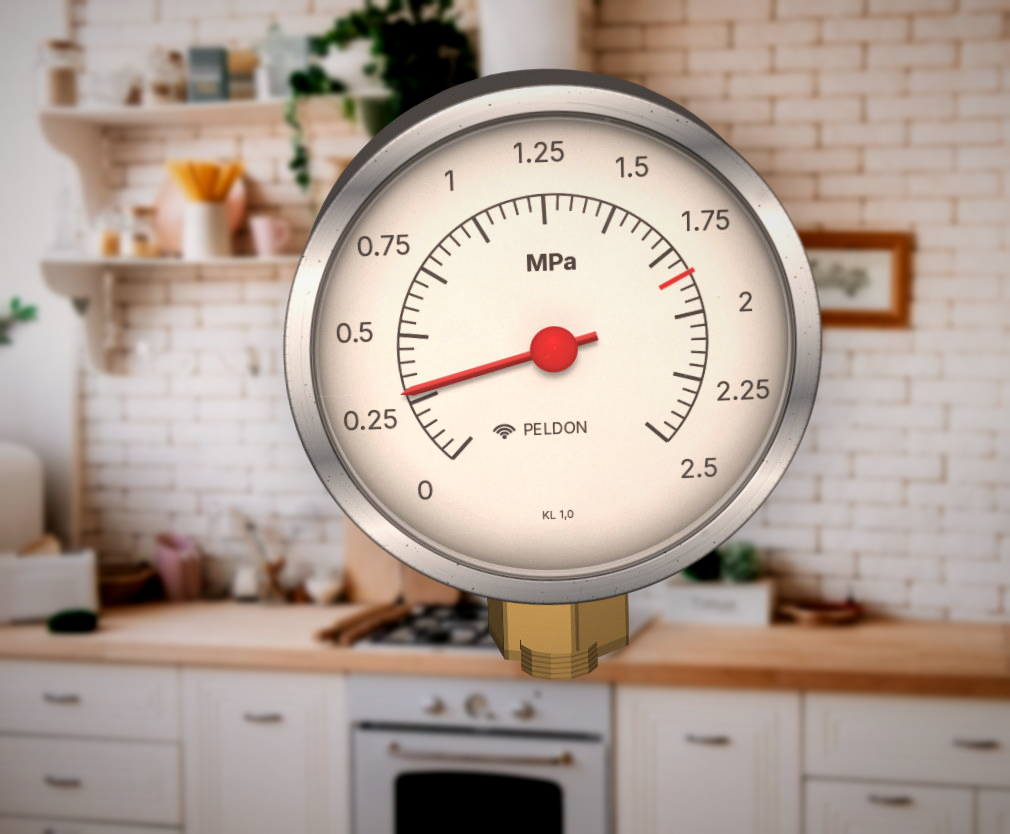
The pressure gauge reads 0.3 MPa
